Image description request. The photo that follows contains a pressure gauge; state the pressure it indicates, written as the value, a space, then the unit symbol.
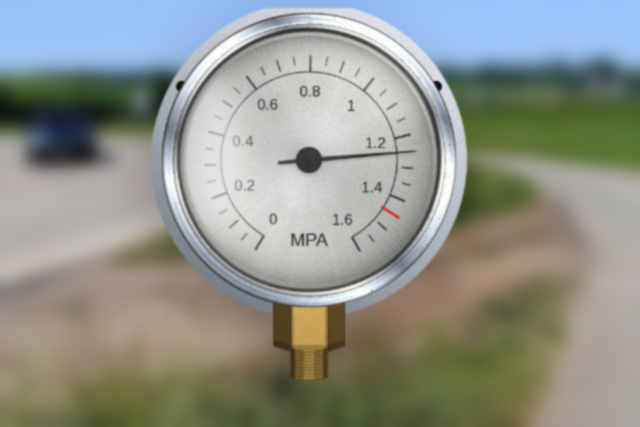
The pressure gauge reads 1.25 MPa
